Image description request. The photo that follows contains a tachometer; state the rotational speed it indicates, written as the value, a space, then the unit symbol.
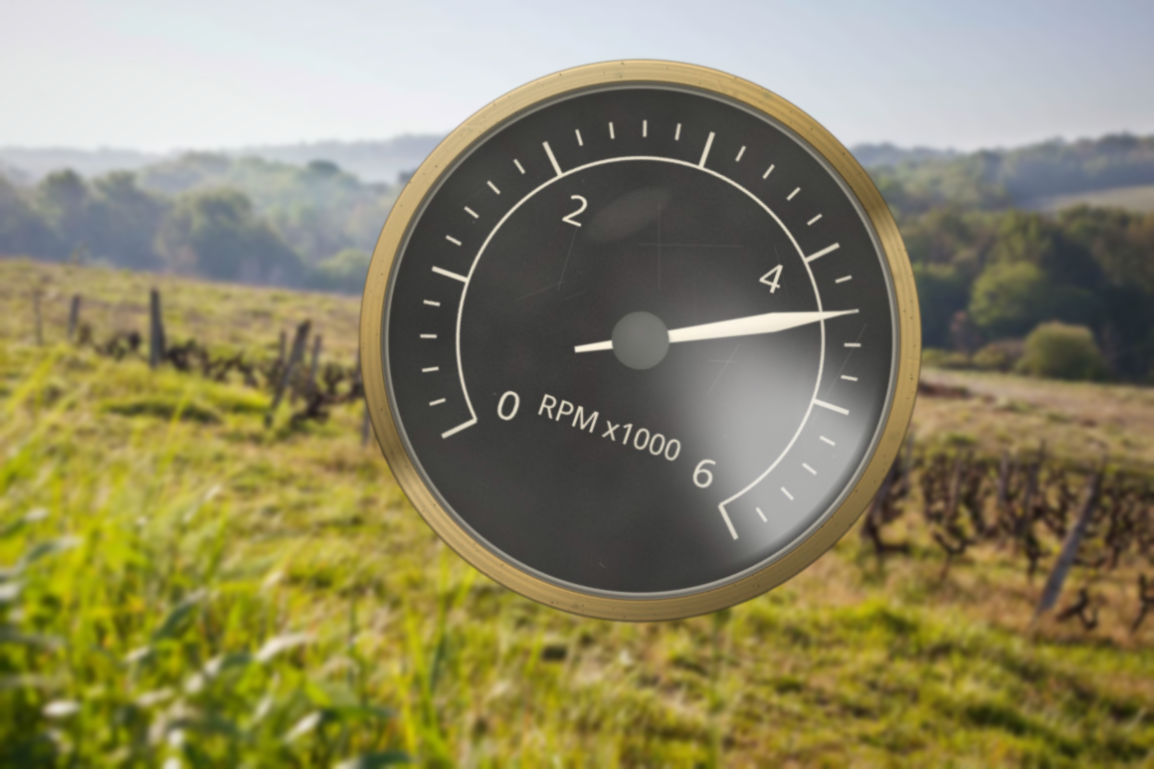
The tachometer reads 4400 rpm
